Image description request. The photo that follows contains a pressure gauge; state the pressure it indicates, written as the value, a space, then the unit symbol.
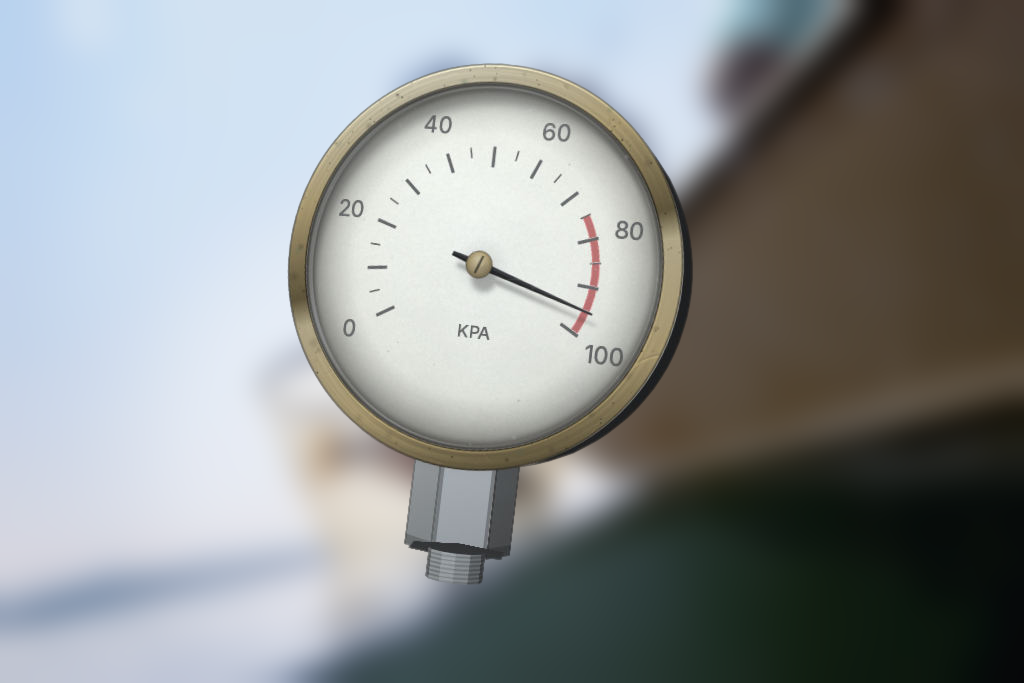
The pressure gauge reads 95 kPa
